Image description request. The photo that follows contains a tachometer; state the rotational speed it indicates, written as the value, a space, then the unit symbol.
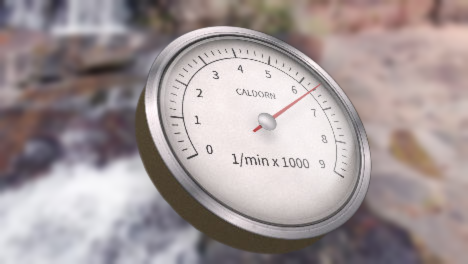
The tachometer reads 6400 rpm
